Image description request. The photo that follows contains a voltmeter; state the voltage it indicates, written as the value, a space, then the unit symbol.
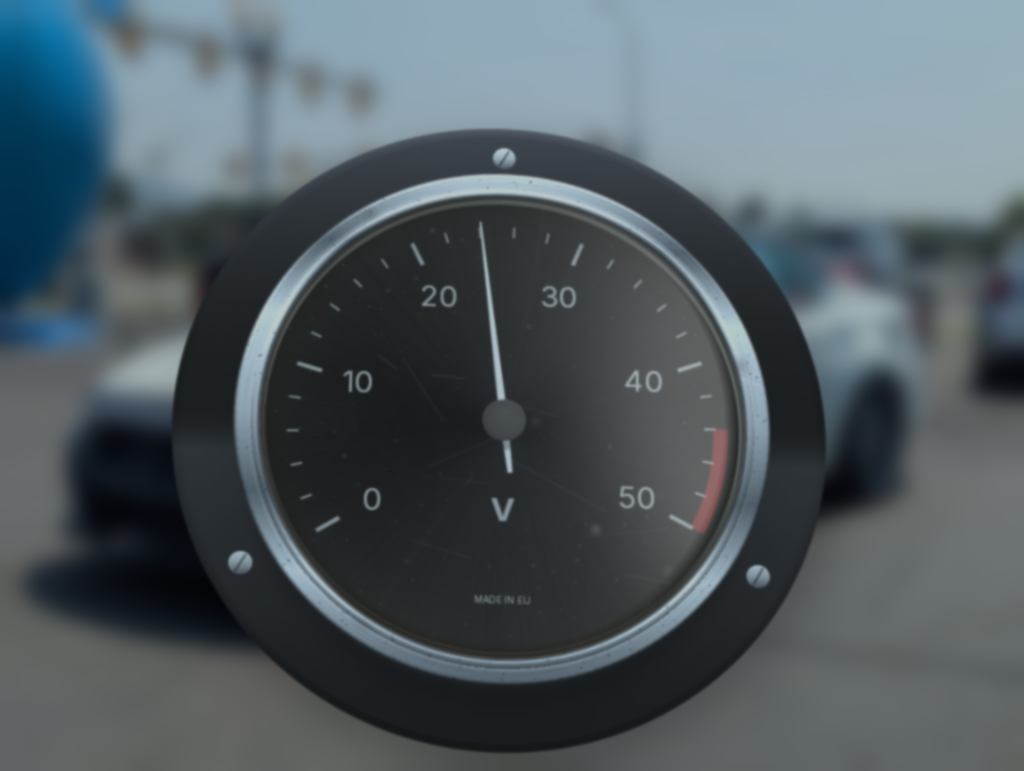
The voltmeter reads 24 V
